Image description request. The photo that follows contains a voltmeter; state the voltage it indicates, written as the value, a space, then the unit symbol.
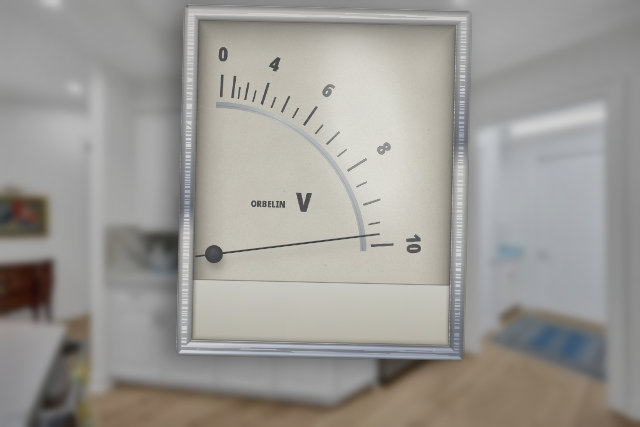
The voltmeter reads 9.75 V
